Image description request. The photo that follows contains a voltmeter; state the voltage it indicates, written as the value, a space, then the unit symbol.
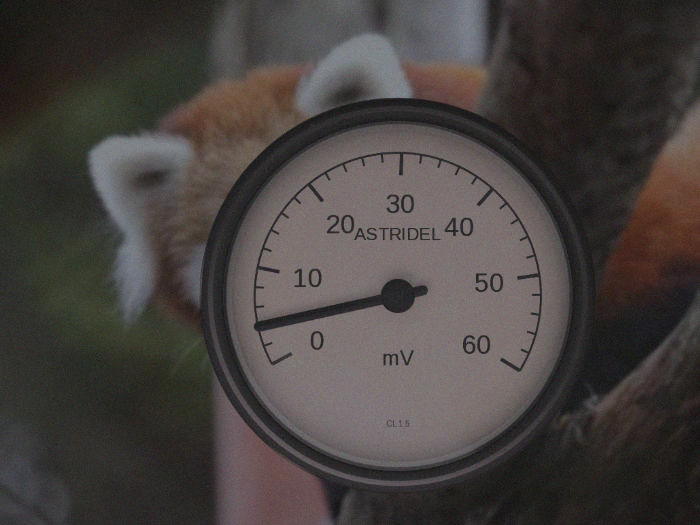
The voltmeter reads 4 mV
